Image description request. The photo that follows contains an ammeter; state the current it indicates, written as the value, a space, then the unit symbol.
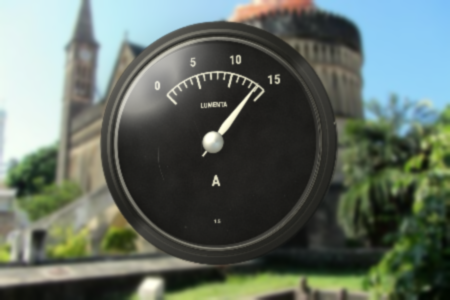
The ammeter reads 14 A
